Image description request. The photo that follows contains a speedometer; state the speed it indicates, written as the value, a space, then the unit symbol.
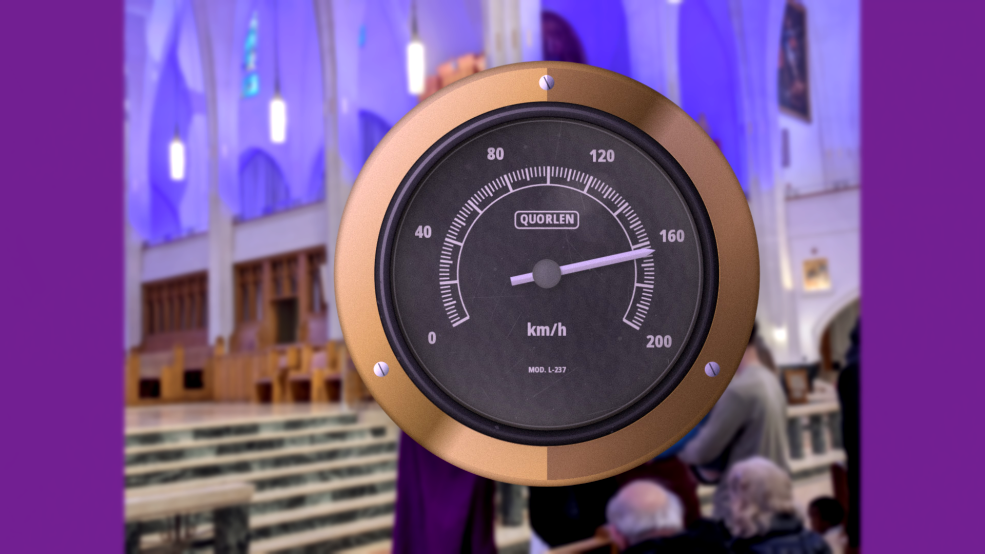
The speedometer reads 164 km/h
